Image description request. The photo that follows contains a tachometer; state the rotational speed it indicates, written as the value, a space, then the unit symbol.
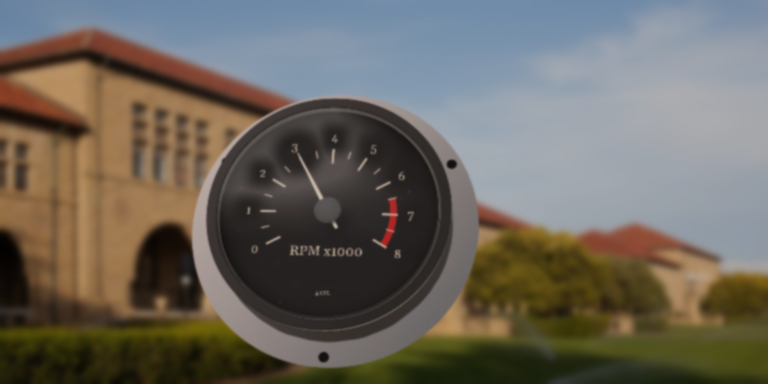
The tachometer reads 3000 rpm
